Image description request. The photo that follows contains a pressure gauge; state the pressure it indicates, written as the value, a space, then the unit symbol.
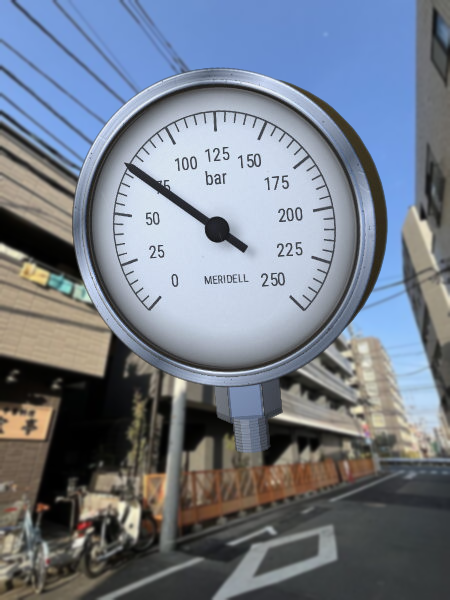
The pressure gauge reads 75 bar
